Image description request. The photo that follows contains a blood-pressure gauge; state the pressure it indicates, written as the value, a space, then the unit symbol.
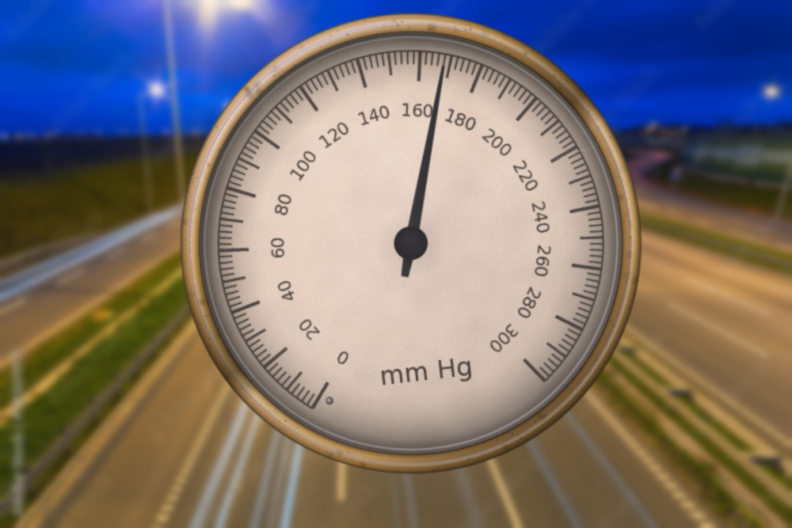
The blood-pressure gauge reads 168 mmHg
